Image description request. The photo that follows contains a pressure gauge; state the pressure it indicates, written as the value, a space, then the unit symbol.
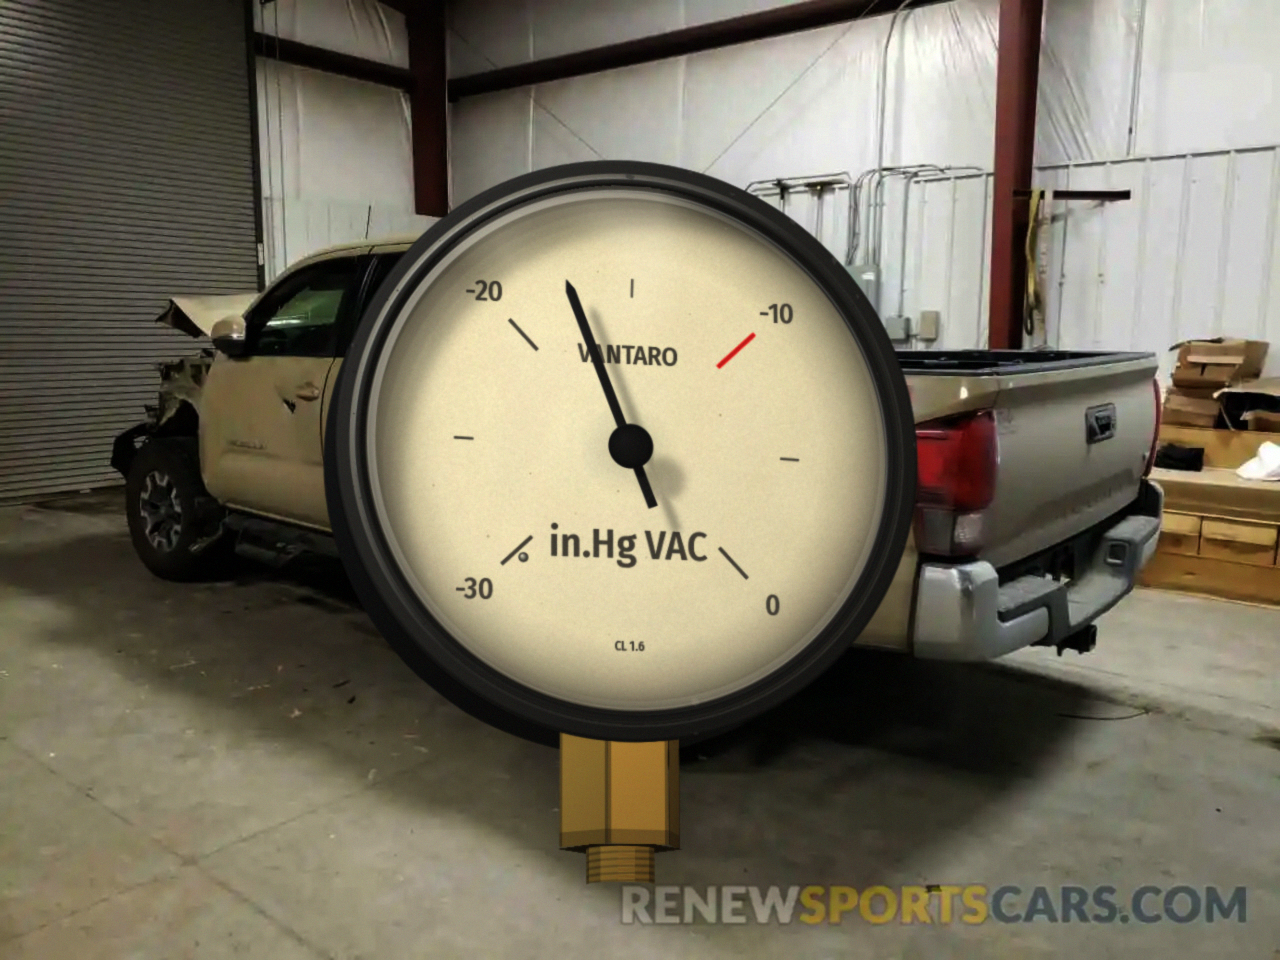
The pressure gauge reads -17.5 inHg
